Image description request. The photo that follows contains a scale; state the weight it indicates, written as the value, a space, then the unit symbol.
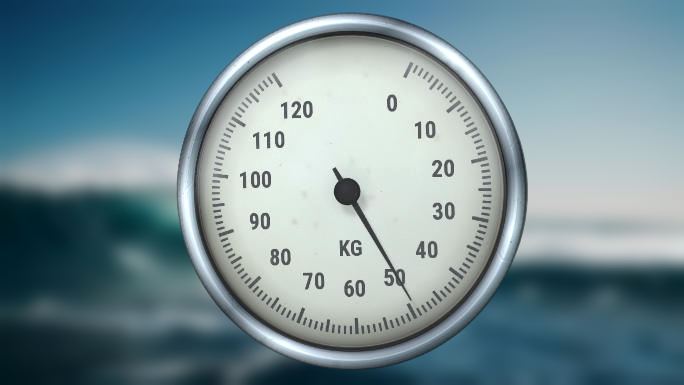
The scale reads 49 kg
